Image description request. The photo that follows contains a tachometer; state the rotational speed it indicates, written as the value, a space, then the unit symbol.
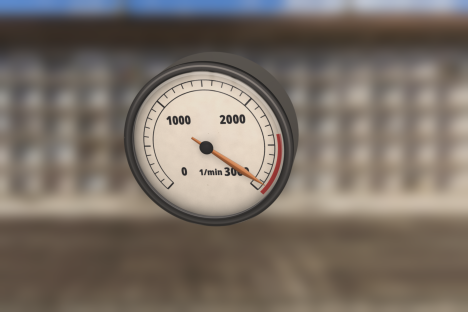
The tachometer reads 2900 rpm
